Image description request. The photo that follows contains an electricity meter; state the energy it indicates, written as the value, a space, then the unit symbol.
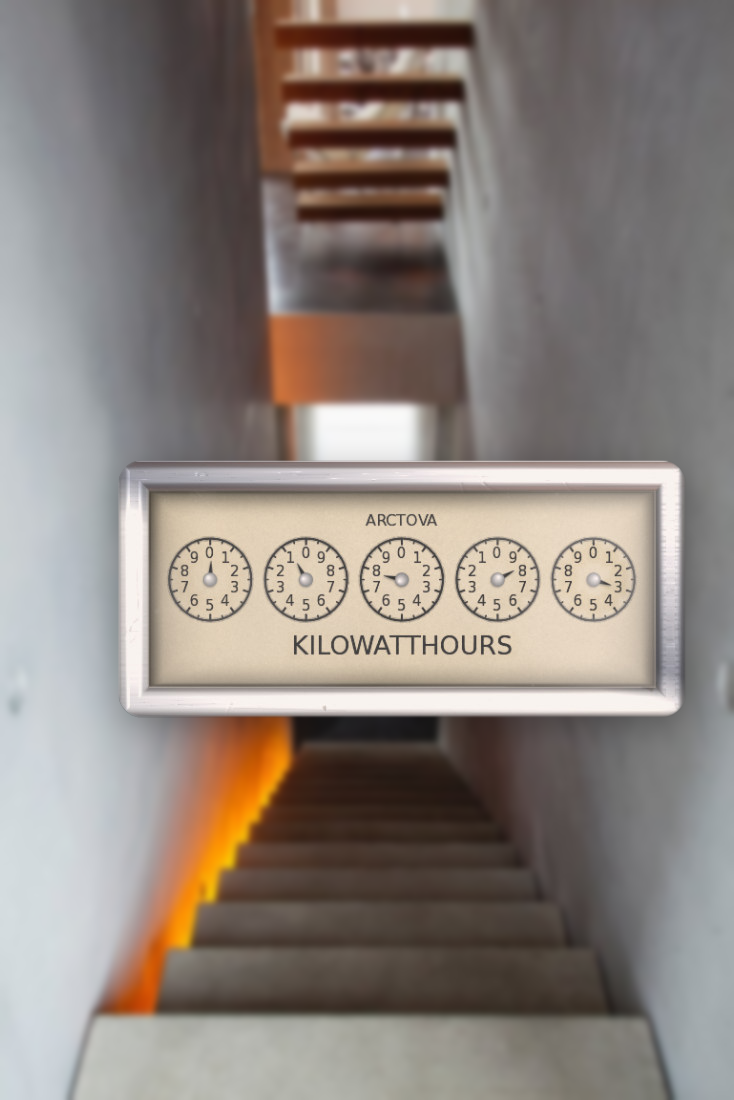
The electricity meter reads 783 kWh
